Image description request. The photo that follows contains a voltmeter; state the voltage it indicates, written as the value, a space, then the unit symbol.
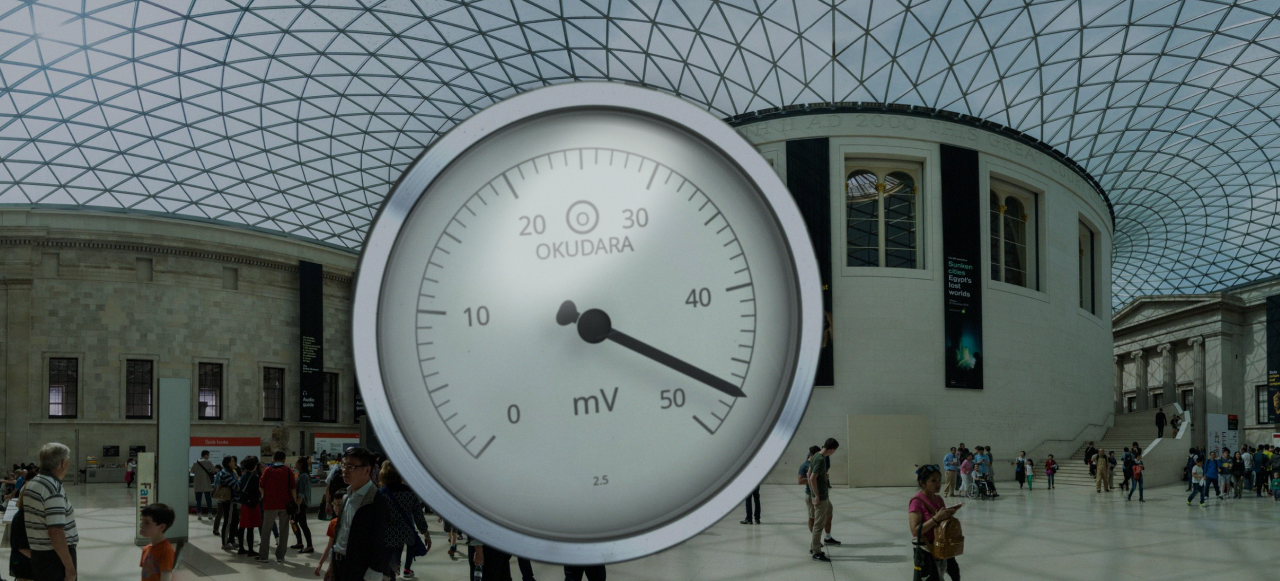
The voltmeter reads 47 mV
